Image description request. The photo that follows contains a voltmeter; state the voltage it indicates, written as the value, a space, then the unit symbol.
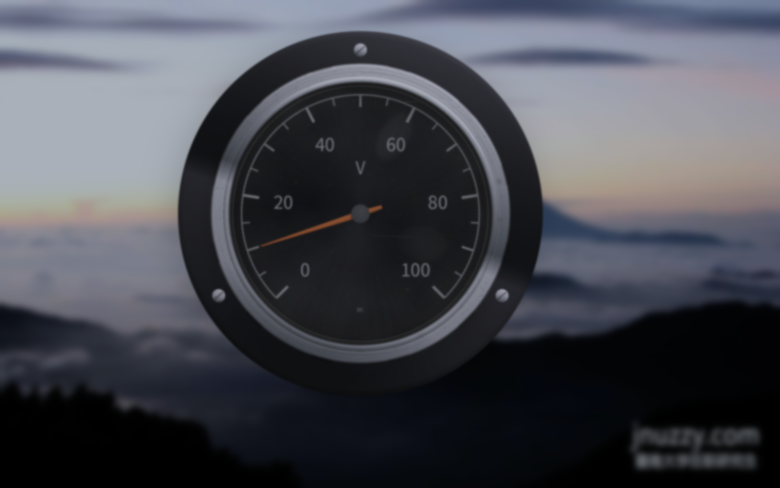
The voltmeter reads 10 V
